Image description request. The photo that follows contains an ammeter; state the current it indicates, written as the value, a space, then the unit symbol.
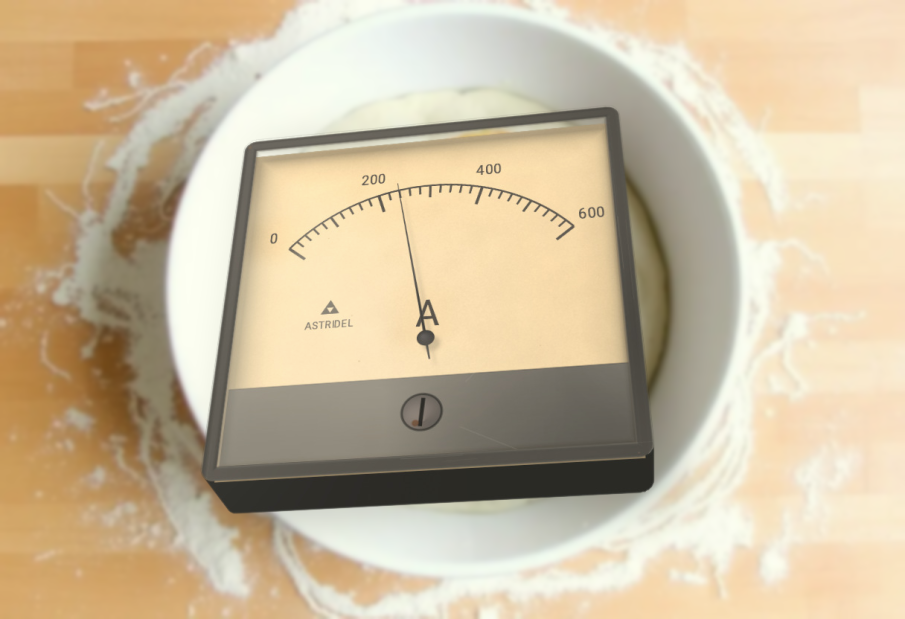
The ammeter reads 240 A
